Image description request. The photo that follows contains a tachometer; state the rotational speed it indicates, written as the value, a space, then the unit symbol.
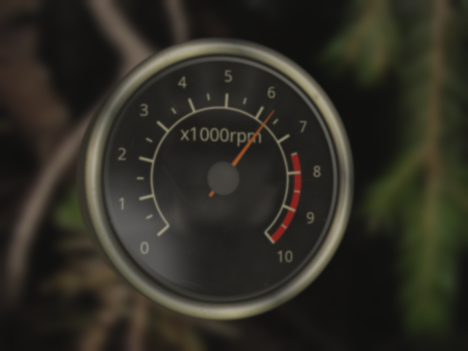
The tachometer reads 6250 rpm
